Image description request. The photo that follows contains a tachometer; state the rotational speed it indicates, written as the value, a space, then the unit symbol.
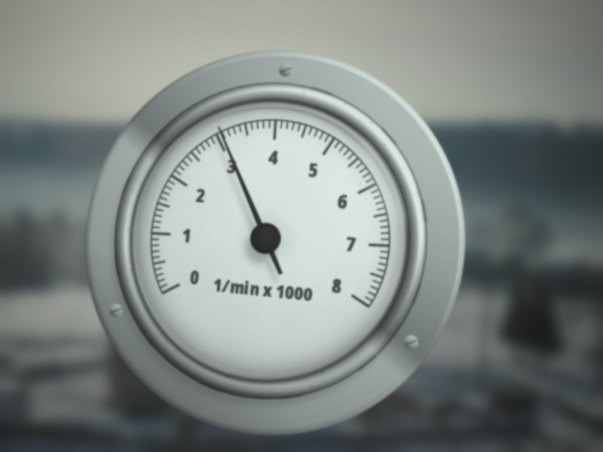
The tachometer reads 3100 rpm
